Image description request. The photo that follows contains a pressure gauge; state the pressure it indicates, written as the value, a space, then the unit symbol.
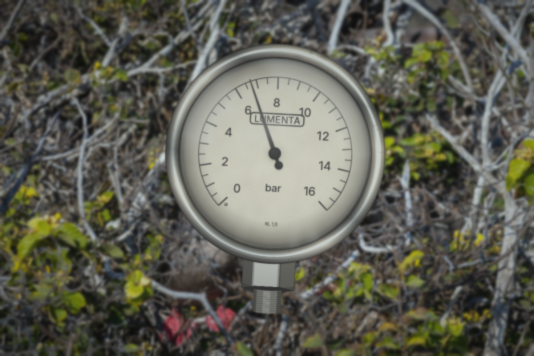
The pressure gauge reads 6.75 bar
